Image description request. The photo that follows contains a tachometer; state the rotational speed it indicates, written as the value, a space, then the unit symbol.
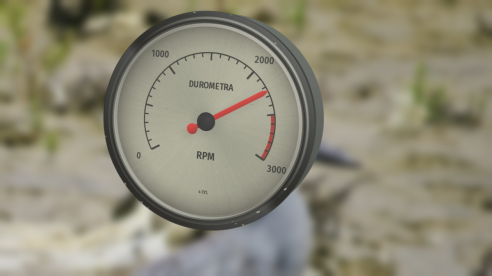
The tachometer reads 2250 rpm
